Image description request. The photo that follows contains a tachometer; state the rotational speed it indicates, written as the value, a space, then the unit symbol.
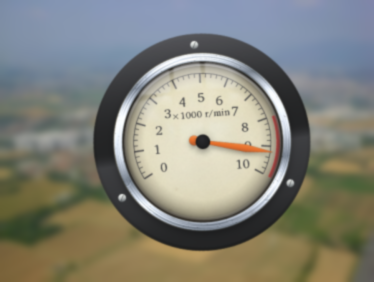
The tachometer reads 9200 rpm
